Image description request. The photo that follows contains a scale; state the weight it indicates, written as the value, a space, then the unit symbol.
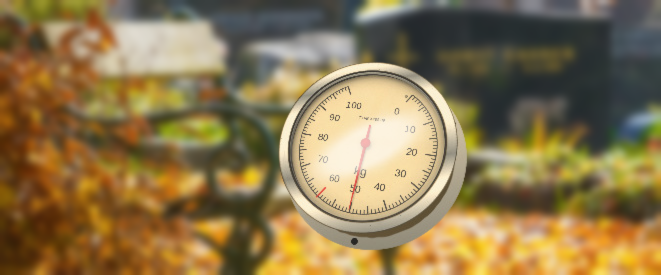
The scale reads 50 kg
